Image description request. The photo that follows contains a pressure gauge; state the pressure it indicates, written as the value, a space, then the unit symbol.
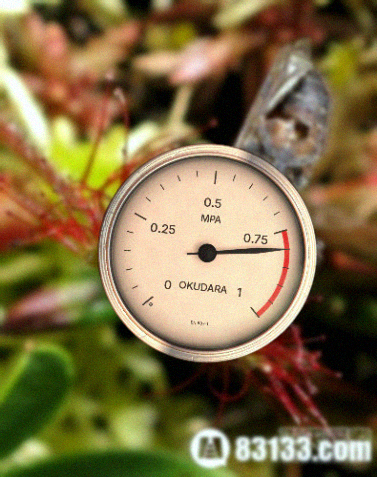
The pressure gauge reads 0.8 MPa
